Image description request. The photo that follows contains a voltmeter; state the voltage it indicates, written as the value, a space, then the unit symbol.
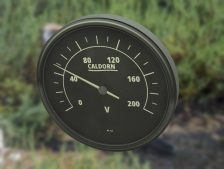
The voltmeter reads 50 V
